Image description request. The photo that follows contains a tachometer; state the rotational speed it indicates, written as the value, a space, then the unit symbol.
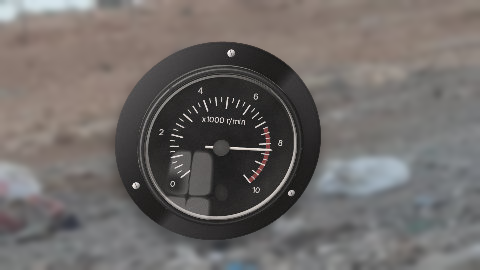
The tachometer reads 8250 rpm
